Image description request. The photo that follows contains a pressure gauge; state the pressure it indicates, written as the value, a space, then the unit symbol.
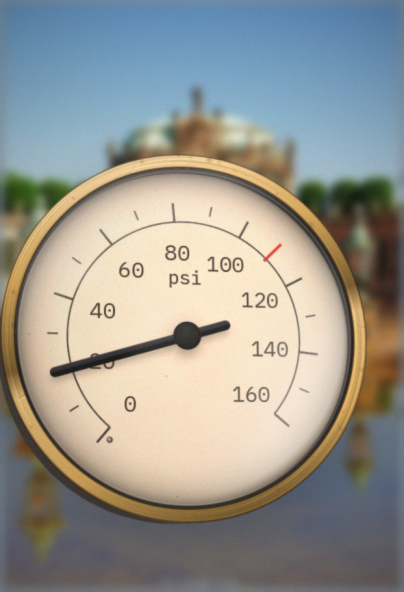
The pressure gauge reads 20 psi
